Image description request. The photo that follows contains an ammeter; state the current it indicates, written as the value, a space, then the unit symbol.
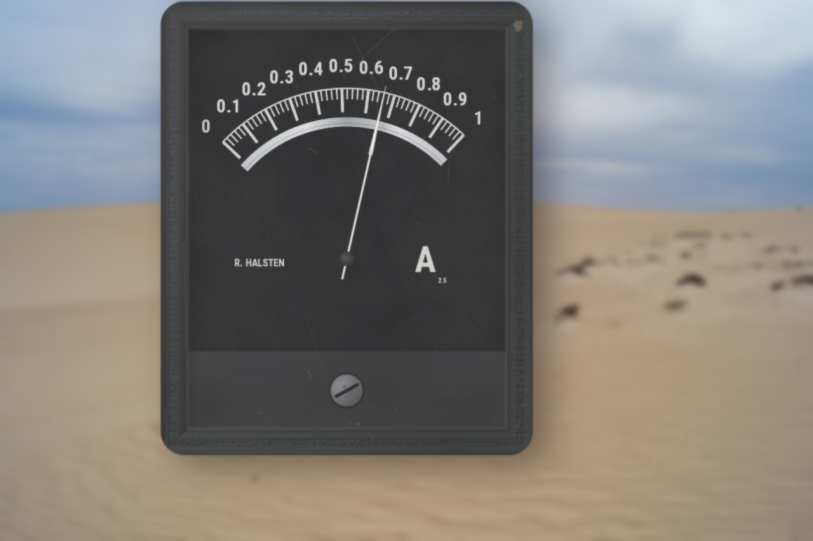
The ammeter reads 0.66 A
